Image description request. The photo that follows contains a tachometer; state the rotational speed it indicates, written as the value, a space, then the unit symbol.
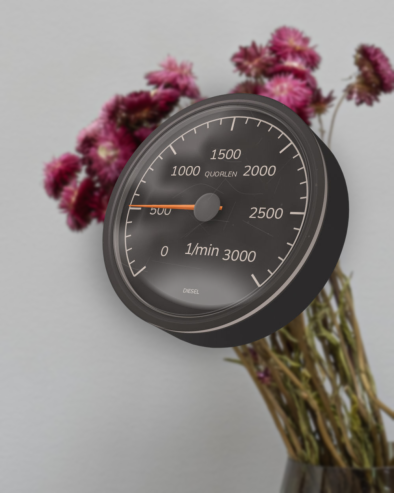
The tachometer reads 500 rpm
